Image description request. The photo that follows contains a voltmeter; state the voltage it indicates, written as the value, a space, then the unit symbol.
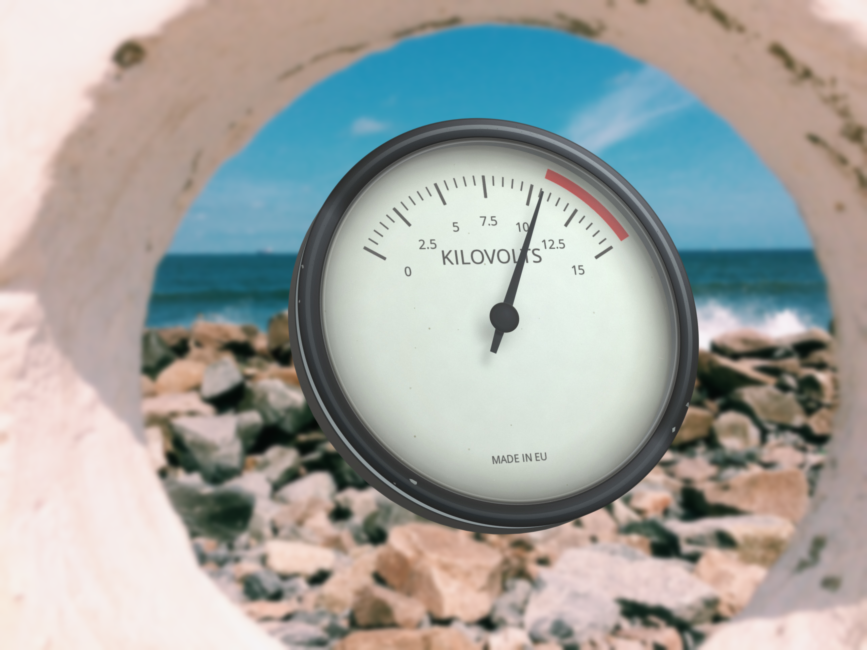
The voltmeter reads 10.5 kV
